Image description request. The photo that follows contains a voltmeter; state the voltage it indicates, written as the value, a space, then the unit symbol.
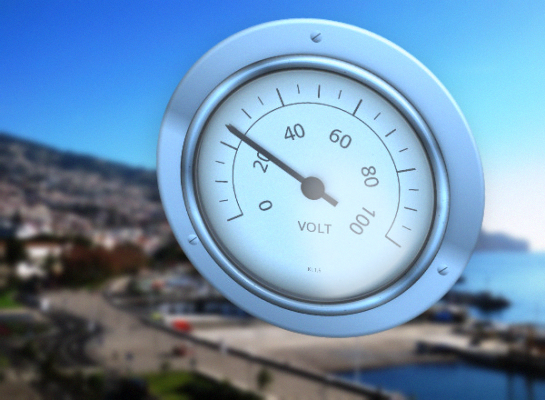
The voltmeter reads 25 V
